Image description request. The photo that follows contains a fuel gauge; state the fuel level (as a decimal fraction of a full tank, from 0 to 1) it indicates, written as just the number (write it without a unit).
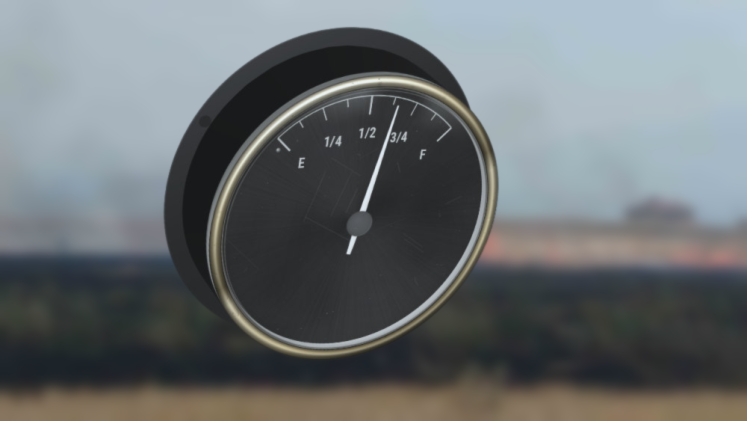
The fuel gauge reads 0.625
